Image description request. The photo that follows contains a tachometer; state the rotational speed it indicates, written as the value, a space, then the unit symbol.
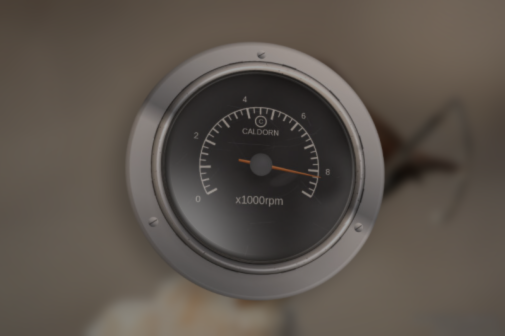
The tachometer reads 8250 rpm
